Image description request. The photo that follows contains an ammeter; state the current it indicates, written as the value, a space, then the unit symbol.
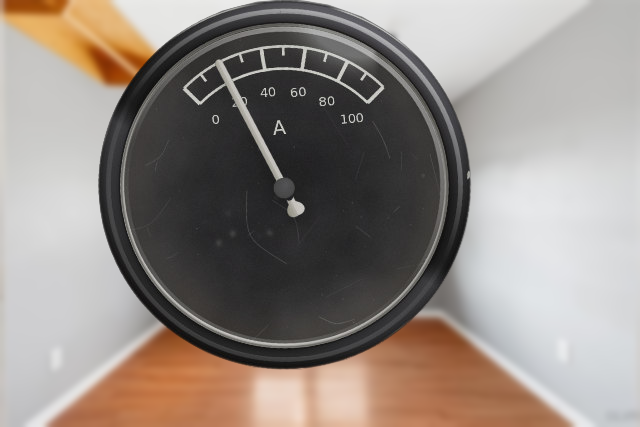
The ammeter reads 20 A
